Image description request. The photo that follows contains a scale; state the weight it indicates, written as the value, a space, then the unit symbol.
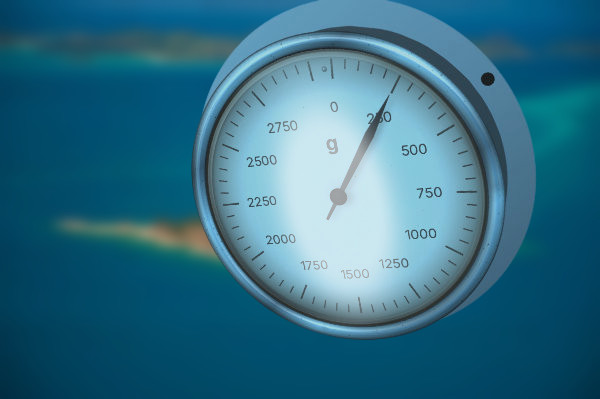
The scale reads 250 g
